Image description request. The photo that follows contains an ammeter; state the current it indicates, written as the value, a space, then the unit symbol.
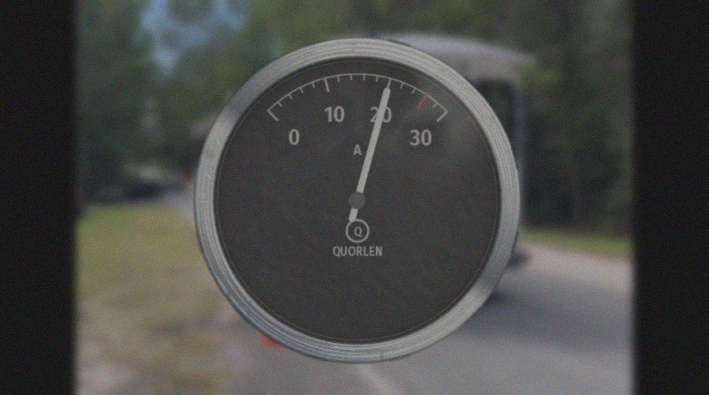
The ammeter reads 20 A
